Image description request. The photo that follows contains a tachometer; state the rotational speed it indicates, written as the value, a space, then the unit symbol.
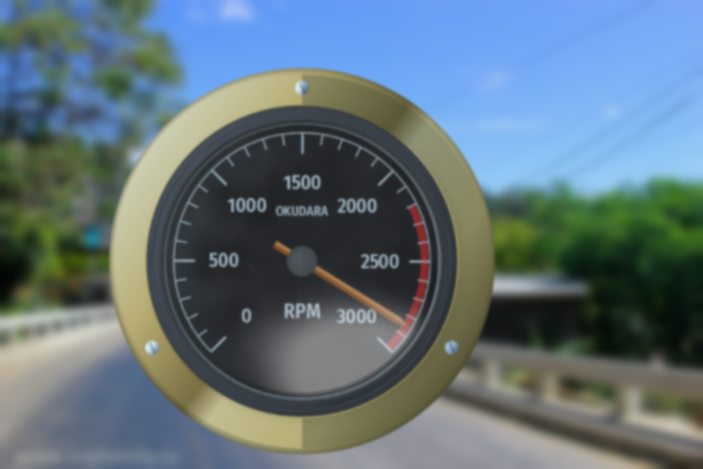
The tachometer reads 2850 rpm
